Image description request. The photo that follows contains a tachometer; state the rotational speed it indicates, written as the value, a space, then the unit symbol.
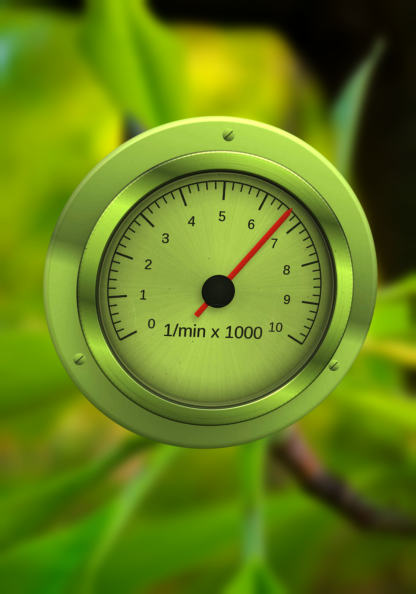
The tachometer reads 6600 rpm
